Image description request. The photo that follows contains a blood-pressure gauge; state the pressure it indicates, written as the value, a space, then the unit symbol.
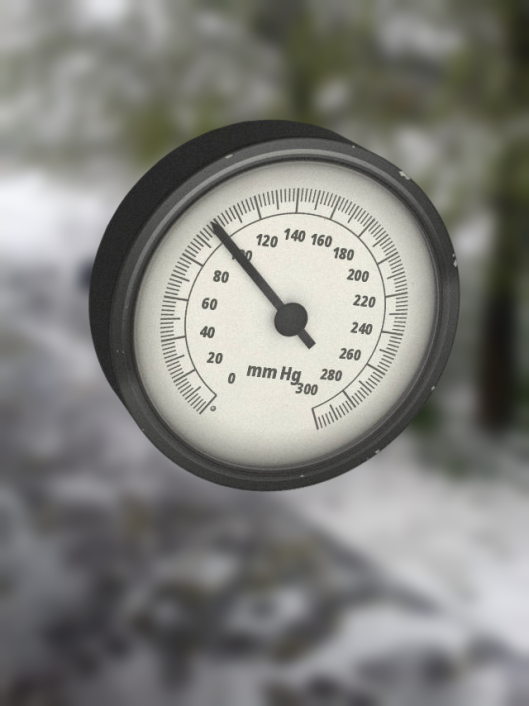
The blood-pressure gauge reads 98 mmHg
